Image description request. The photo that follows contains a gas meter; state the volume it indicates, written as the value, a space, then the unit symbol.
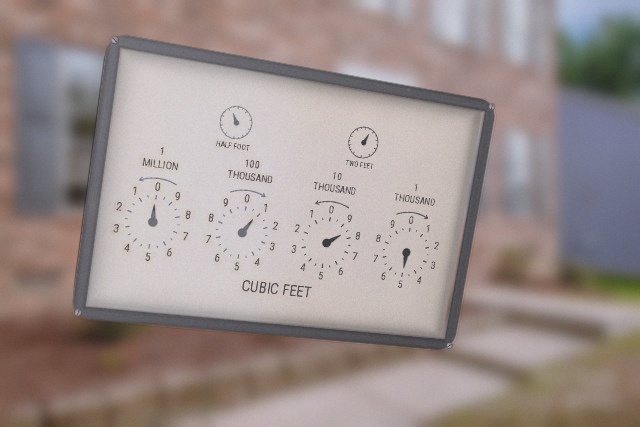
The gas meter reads 8500 ft³
